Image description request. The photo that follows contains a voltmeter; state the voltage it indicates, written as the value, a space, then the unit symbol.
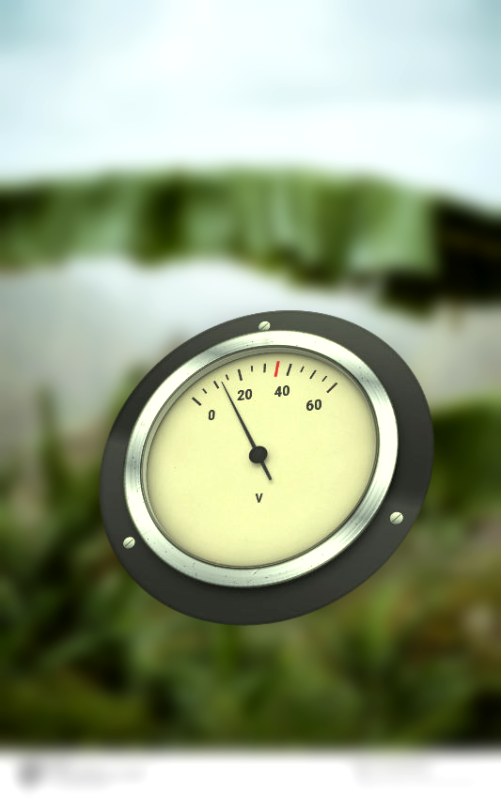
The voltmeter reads 12.5 V
